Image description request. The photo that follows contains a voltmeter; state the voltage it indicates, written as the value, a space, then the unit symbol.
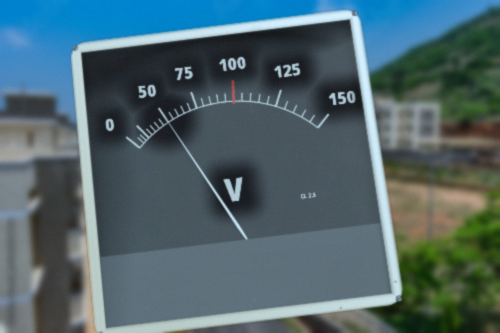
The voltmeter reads 50 V
